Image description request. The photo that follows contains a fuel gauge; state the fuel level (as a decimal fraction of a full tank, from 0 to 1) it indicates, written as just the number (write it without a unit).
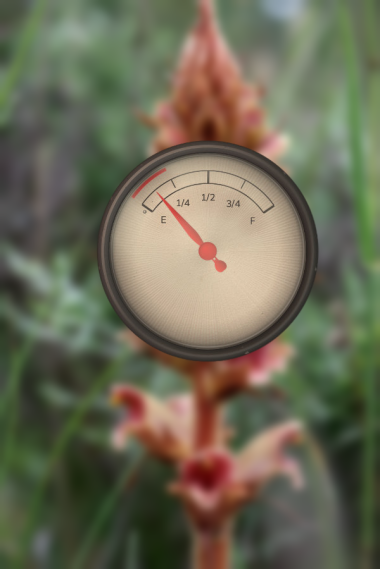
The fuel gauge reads 0.125
